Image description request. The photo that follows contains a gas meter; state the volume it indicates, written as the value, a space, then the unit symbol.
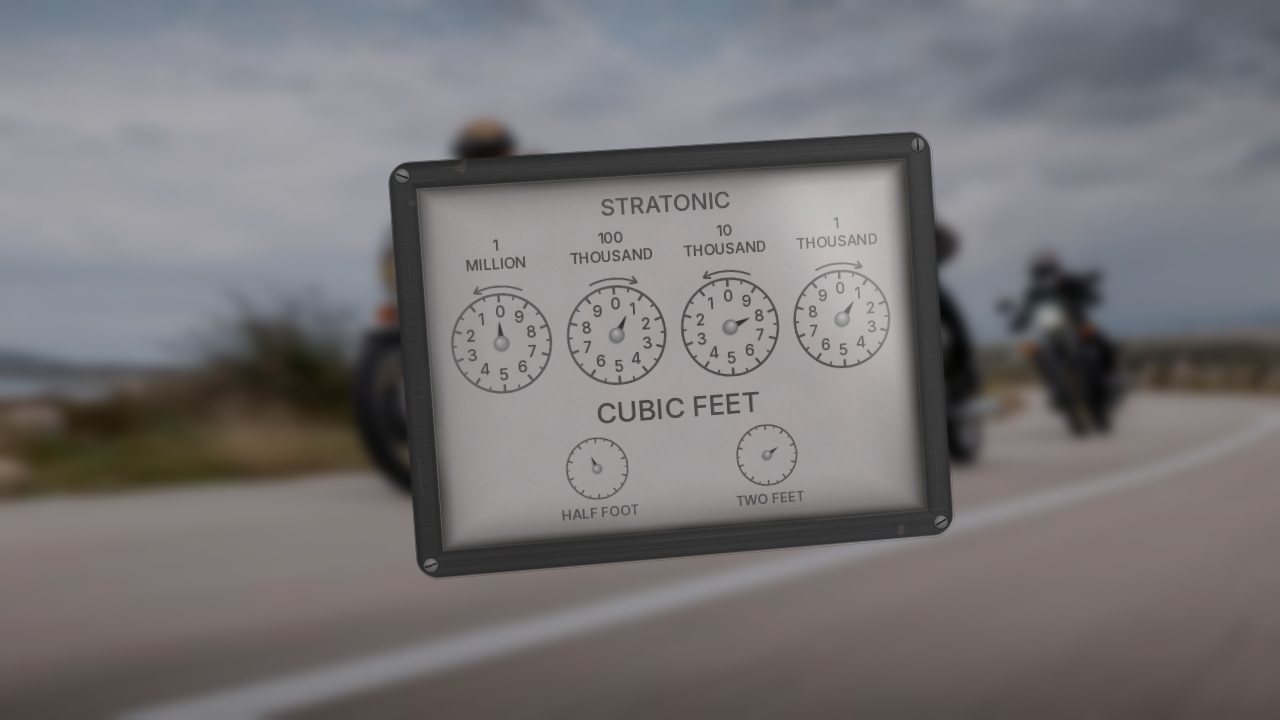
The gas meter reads 8100 ft³
